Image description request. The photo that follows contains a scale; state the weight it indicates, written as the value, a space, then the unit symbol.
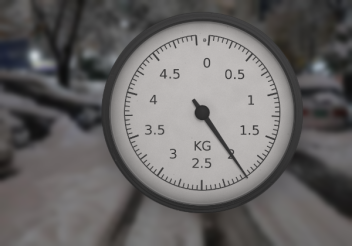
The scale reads 2 kg
